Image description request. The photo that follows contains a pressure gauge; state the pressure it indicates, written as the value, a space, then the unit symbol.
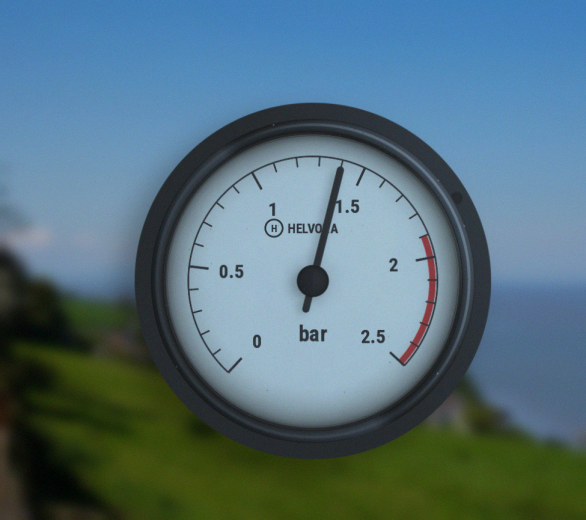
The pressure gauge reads 1.4 bar
